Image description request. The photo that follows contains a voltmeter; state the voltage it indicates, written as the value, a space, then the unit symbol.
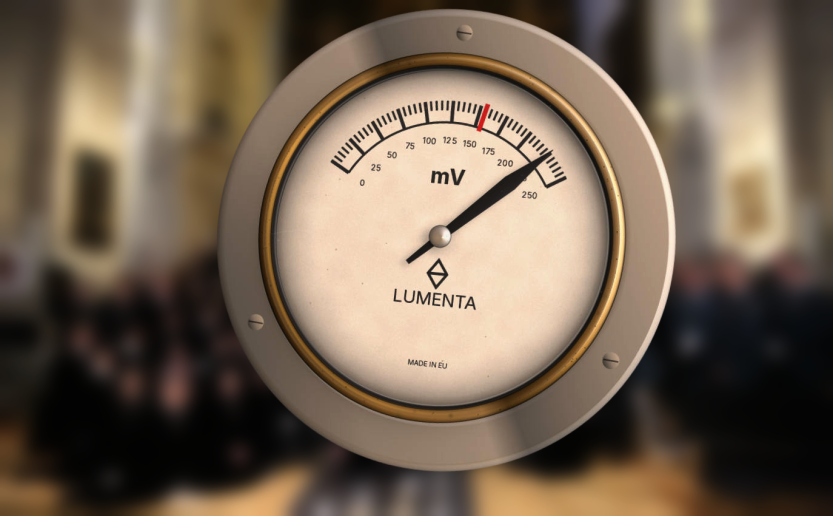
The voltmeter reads 225 mV
